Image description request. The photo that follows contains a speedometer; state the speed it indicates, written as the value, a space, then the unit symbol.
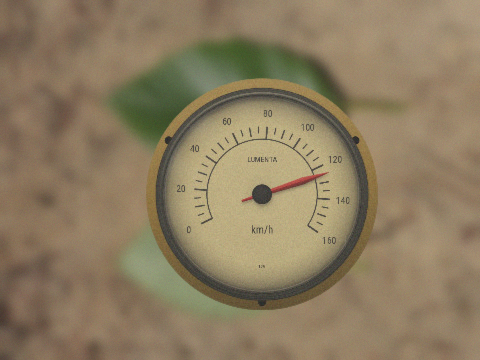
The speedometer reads 125 km/h
